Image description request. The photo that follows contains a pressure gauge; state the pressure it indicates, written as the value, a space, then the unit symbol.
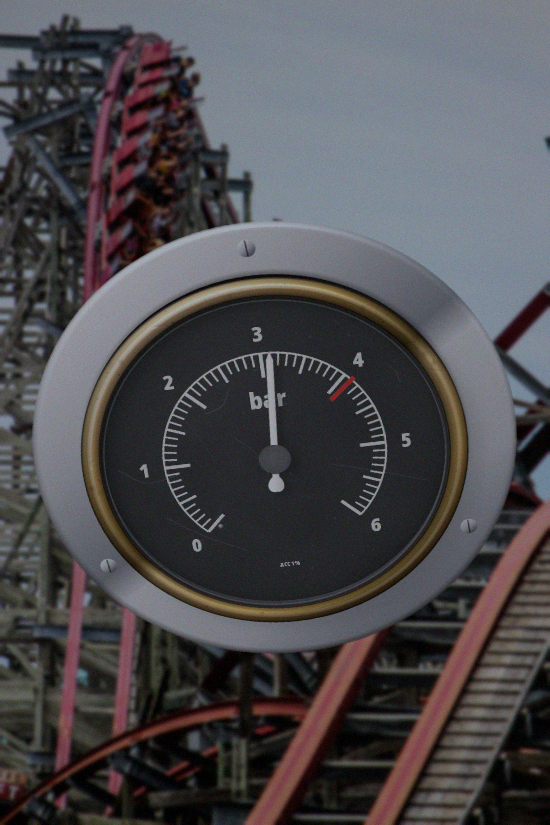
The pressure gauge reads 3.1 bar
